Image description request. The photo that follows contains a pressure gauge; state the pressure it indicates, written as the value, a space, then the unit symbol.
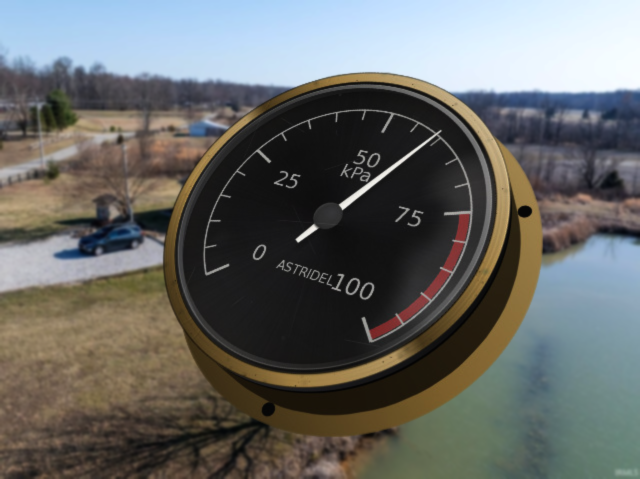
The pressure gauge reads 60 kPa
